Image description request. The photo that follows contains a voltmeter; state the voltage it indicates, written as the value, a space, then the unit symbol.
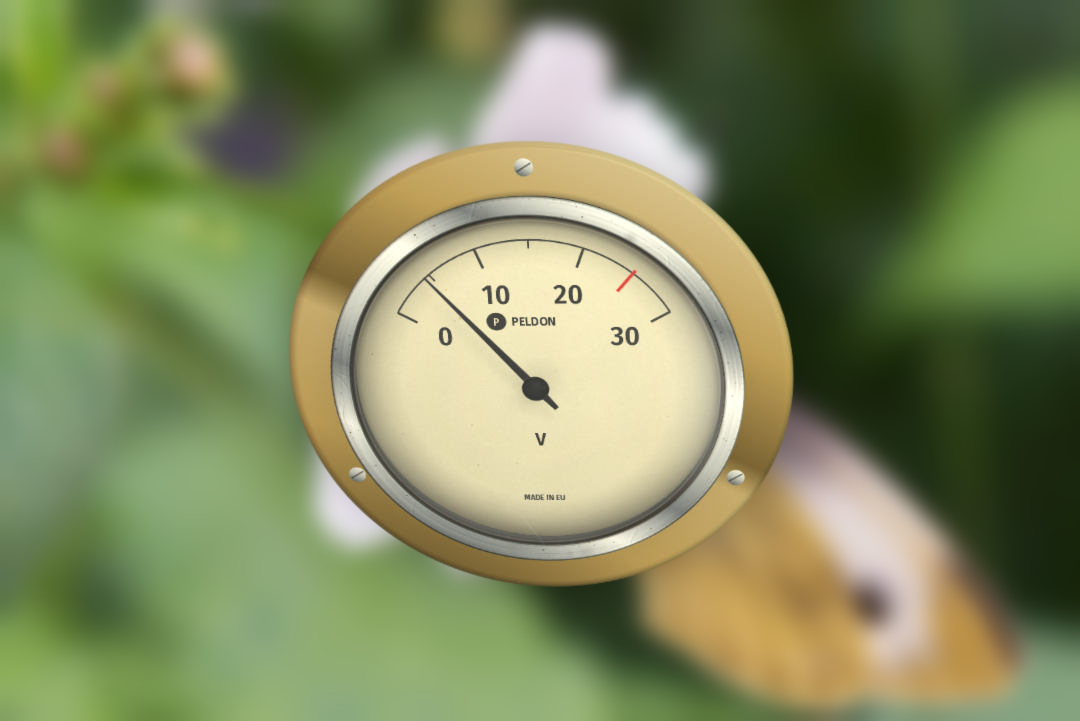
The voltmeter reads 5 V
